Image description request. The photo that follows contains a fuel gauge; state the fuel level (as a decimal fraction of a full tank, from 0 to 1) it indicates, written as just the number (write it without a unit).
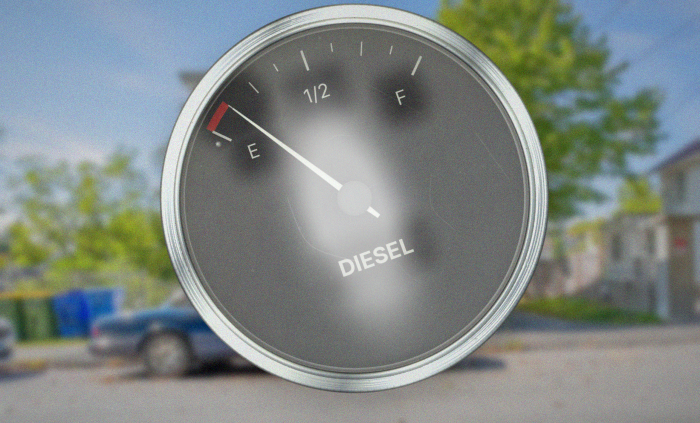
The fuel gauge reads 0.125
